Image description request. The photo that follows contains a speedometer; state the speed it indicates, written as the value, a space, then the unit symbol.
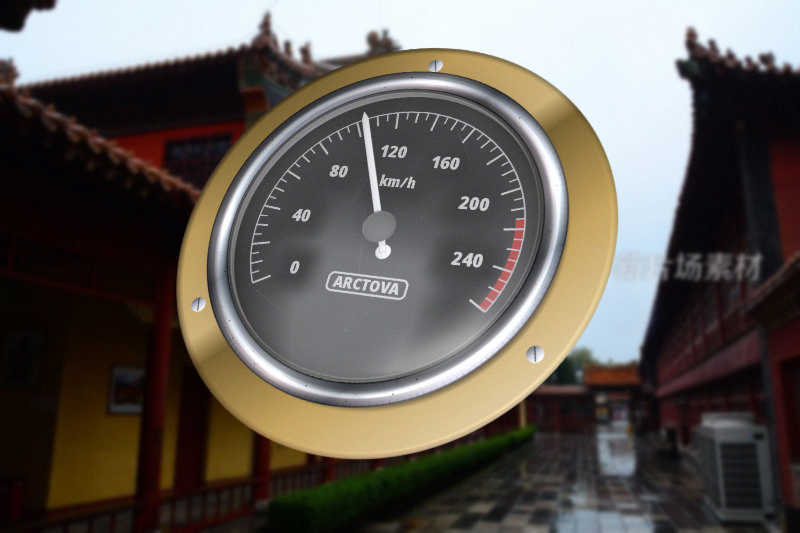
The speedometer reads 105 km/h
